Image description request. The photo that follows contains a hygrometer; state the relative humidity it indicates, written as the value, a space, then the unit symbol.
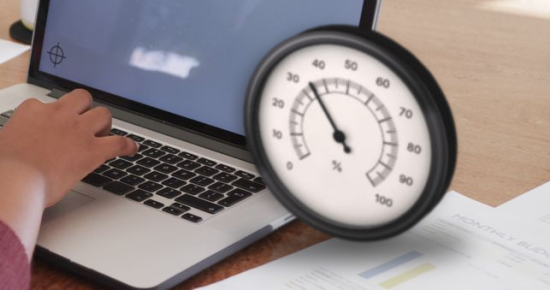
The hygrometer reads 35 %
